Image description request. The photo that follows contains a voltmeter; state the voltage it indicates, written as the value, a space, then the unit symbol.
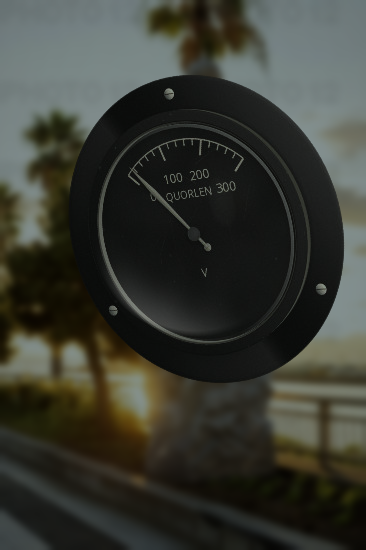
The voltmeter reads 20 V
